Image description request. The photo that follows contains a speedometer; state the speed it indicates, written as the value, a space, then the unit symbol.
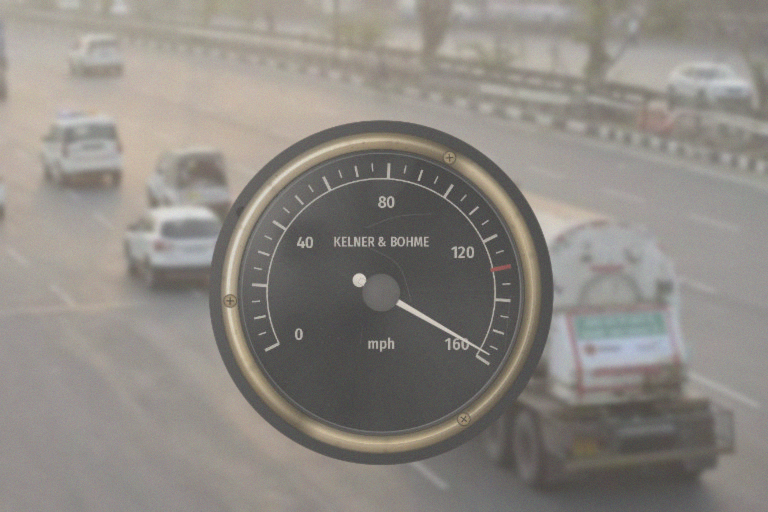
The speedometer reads 157.5 mph
